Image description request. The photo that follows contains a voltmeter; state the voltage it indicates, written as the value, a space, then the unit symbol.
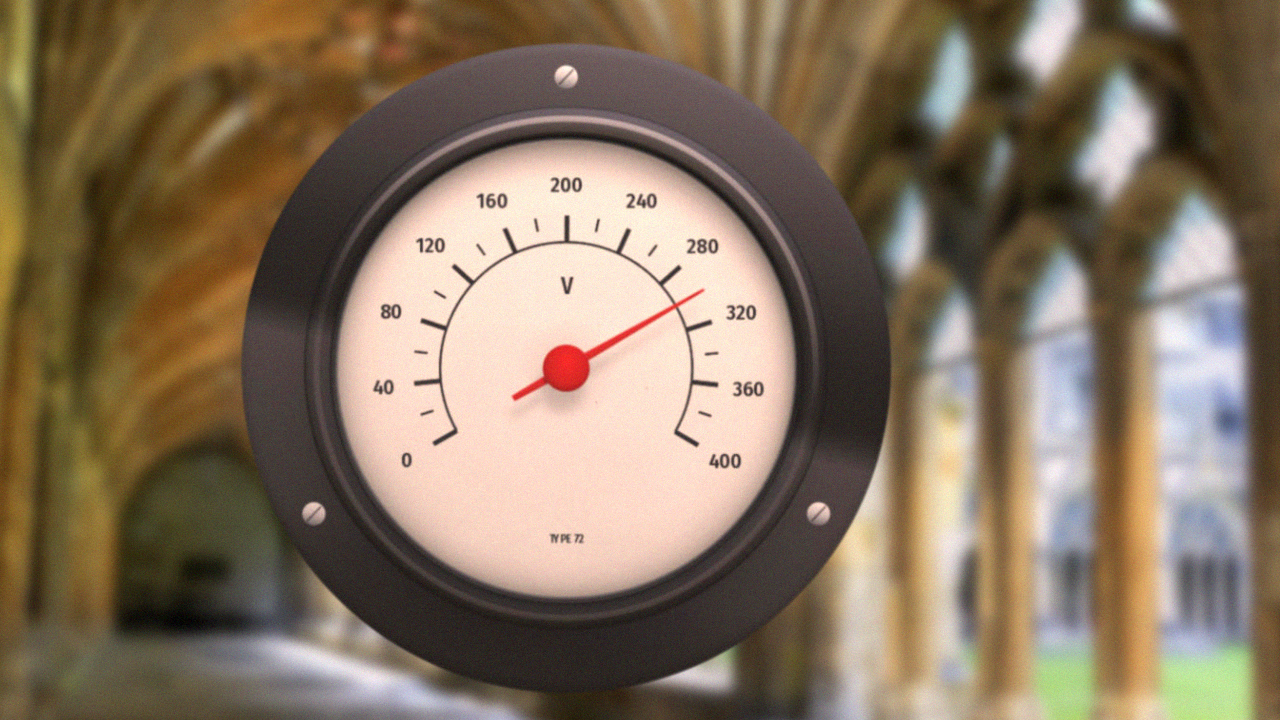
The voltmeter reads 300 V
